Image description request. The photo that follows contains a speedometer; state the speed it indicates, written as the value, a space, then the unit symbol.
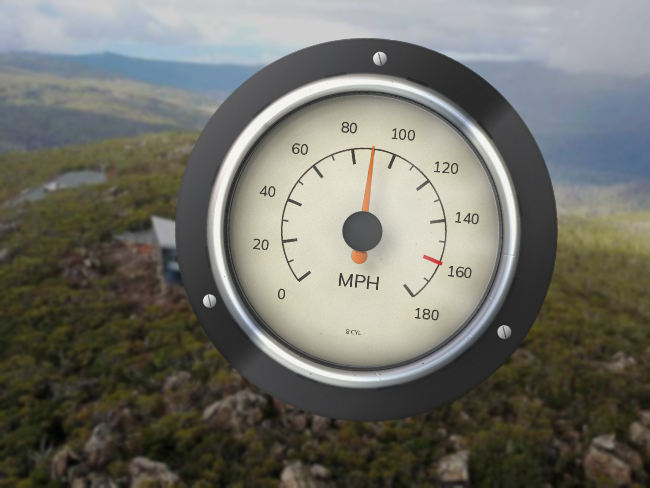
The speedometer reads 90 mph
